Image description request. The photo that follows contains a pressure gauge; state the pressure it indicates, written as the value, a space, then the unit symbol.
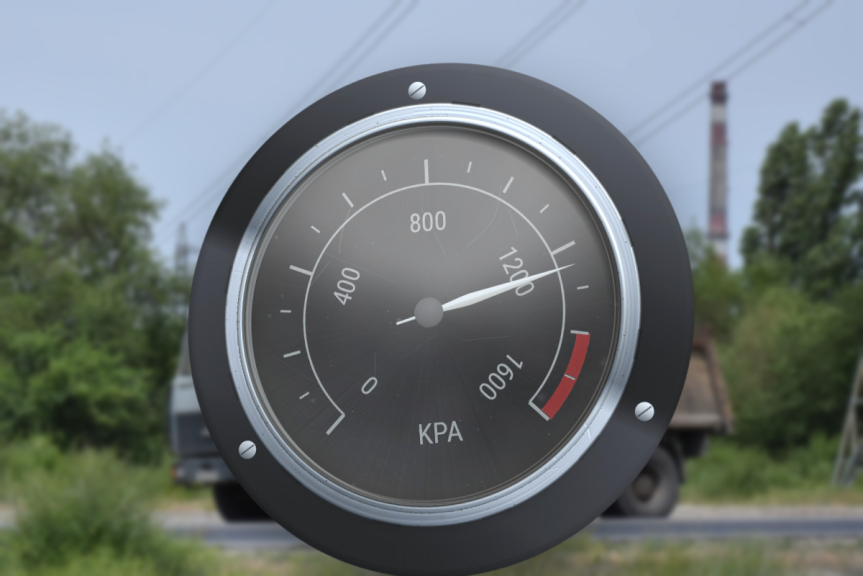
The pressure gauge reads 1250 kPa
